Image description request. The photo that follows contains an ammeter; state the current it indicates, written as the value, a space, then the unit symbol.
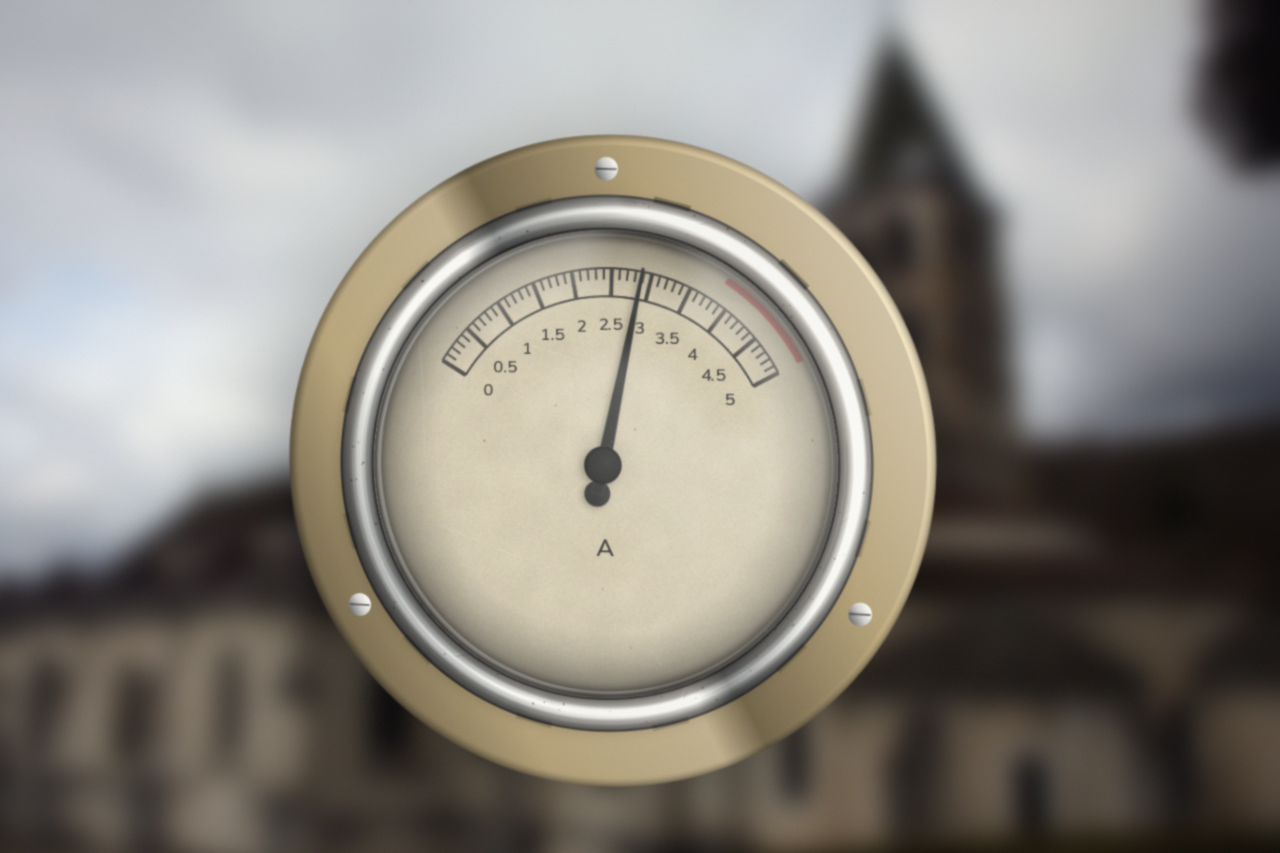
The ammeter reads 2.9 A
